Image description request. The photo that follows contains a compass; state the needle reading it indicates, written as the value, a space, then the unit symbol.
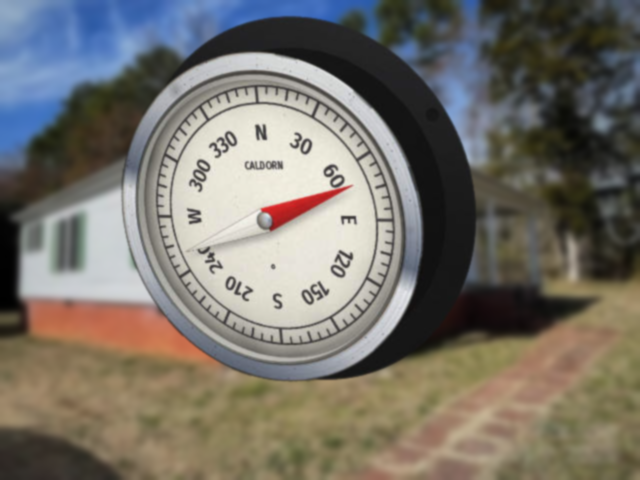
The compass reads 70 °
